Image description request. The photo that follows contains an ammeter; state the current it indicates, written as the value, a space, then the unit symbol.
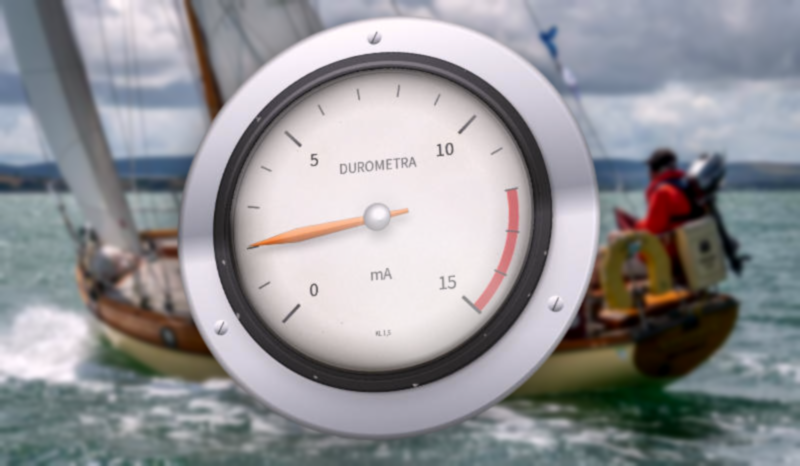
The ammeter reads 2 mA
